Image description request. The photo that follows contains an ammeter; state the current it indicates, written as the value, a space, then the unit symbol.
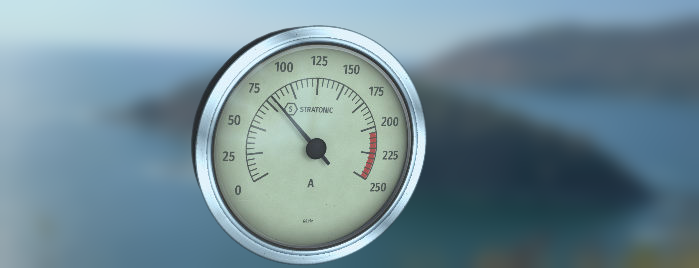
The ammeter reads 80 A
